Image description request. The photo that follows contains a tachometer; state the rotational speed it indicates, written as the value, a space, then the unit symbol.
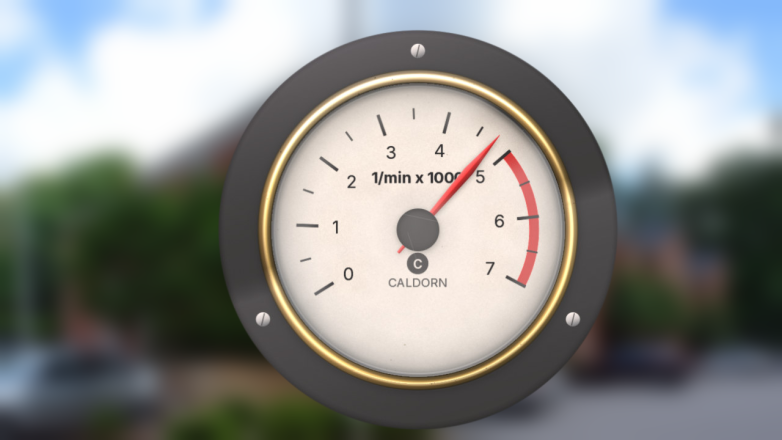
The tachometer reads 4750 rpm
